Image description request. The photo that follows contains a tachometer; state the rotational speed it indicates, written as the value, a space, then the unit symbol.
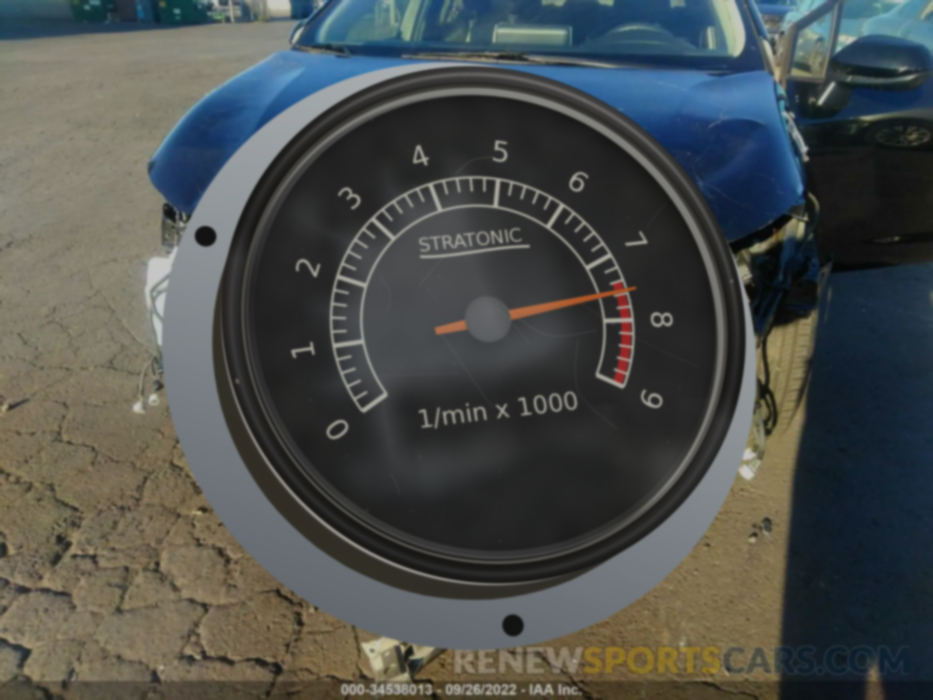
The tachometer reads 7600 rpm
